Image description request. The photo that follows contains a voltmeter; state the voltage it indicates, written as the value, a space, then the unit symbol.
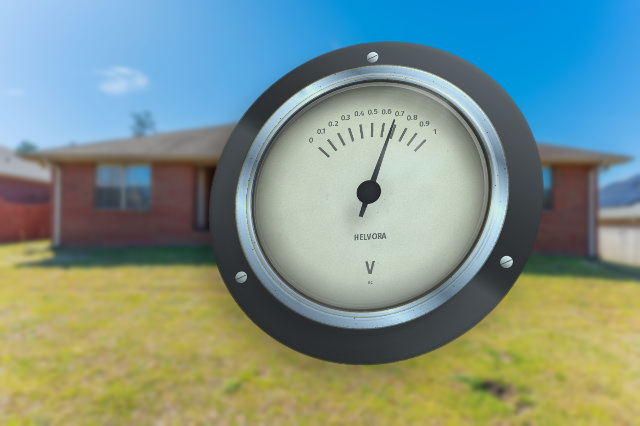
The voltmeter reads 0.7 V
